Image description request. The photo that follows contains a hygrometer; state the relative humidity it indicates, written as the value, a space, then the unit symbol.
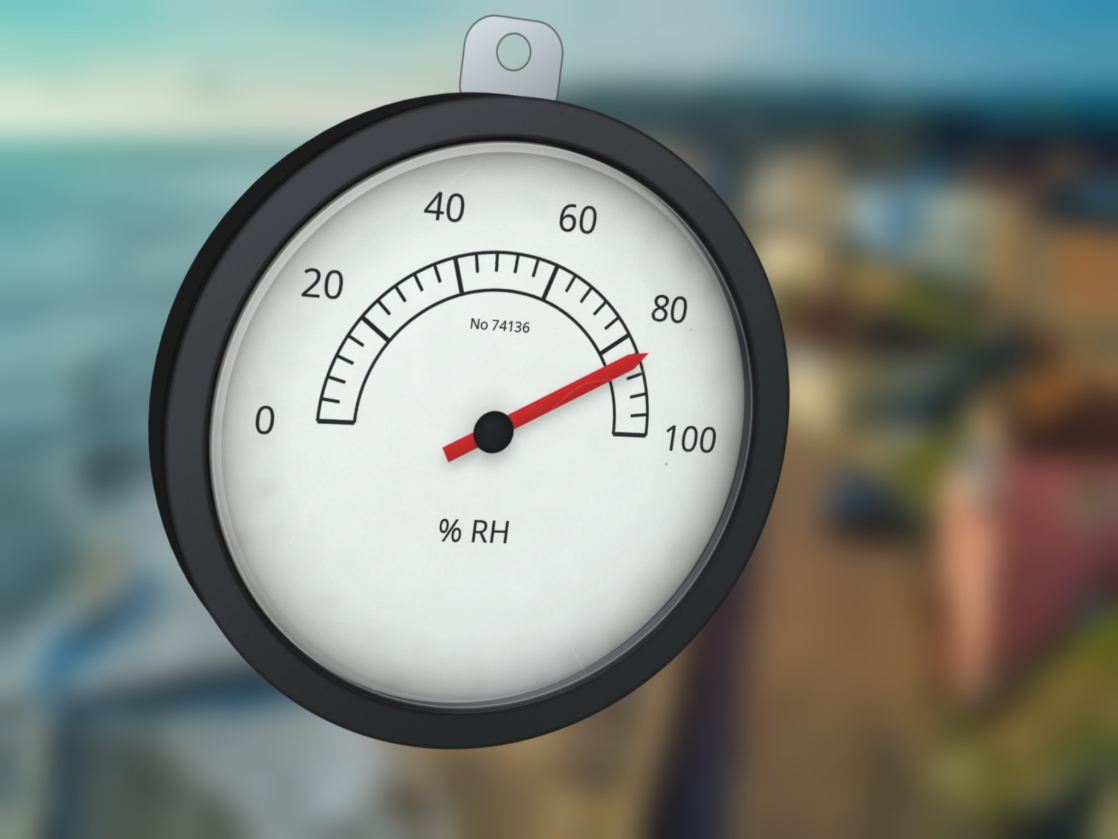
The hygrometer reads 84 %
